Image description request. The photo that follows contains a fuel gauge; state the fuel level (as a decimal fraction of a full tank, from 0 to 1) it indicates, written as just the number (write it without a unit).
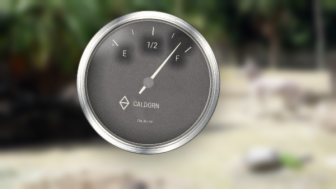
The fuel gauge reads 0.875
